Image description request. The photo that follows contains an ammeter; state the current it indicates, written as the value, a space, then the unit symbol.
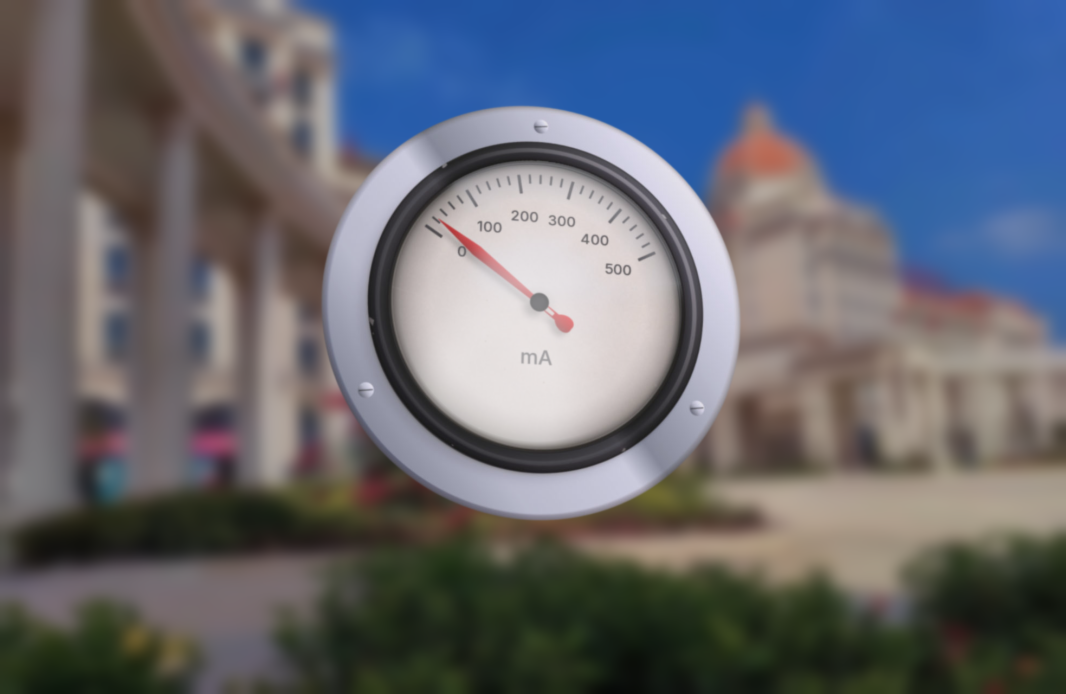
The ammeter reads 20 mA
